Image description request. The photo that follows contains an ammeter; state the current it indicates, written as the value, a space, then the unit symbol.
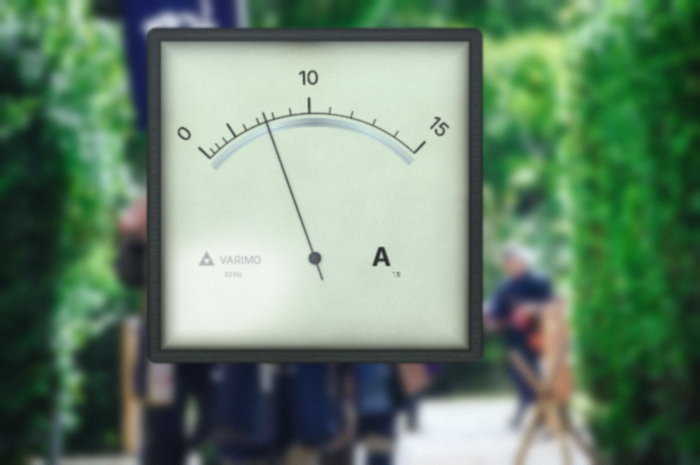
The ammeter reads 7.5 A
